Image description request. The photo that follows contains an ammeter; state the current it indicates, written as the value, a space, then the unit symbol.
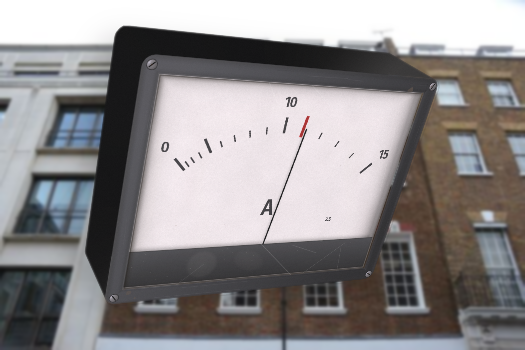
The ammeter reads 11 A
